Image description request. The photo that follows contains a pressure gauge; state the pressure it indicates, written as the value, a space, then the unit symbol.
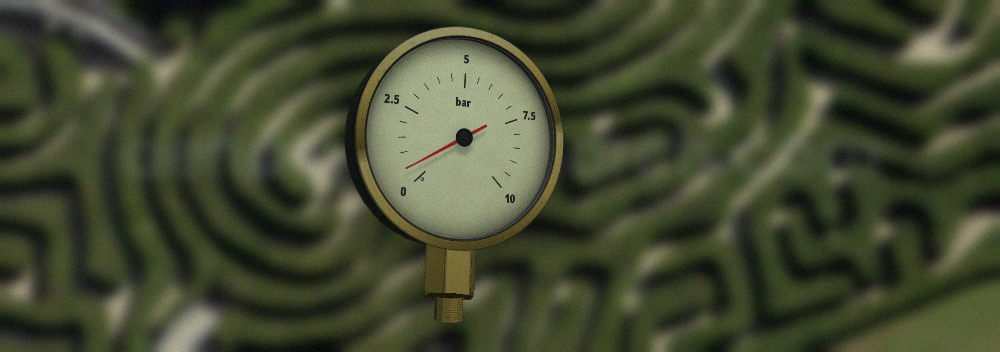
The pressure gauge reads 0.5 bar
